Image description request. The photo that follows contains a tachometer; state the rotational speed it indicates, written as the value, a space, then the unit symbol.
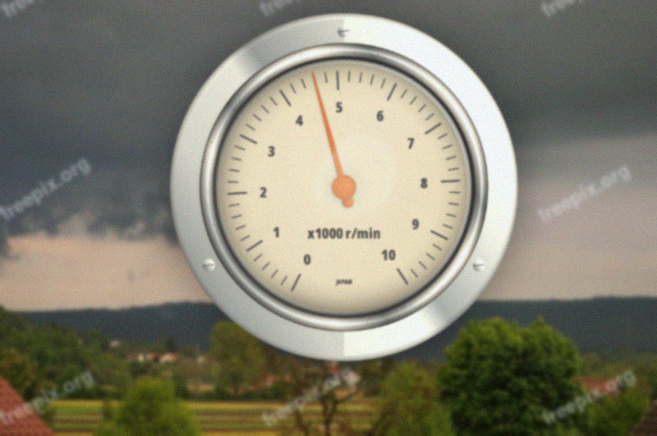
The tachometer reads 4600 rpm
